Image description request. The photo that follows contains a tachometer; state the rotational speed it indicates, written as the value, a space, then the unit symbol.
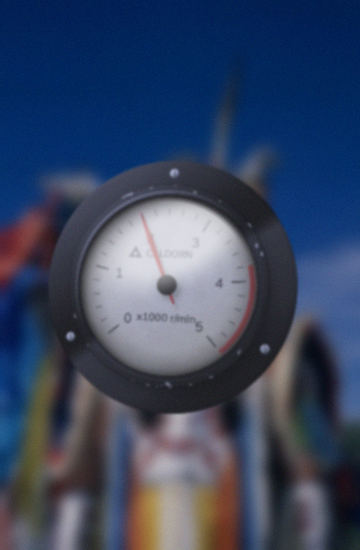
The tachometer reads 2000 rpm
